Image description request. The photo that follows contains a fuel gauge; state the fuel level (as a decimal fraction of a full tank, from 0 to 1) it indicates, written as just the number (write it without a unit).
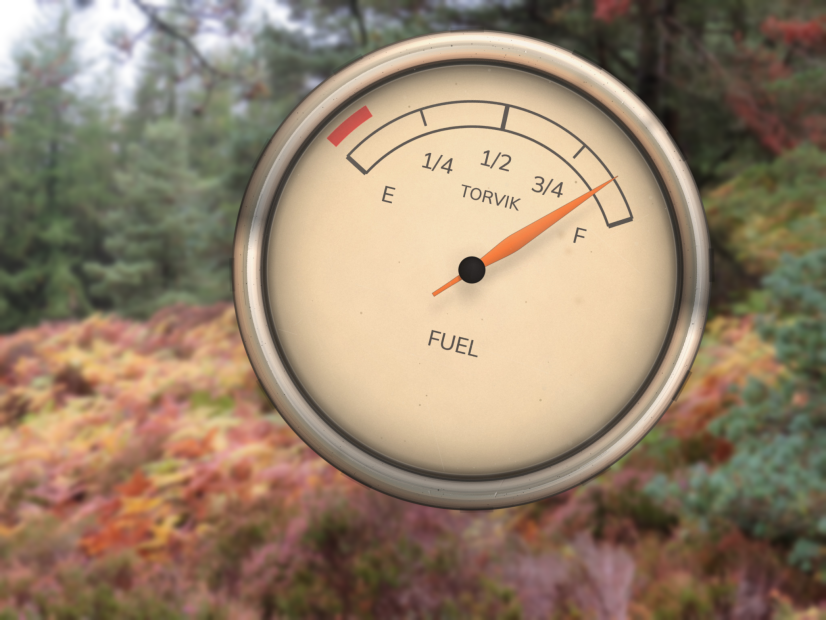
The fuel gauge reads 0.875
